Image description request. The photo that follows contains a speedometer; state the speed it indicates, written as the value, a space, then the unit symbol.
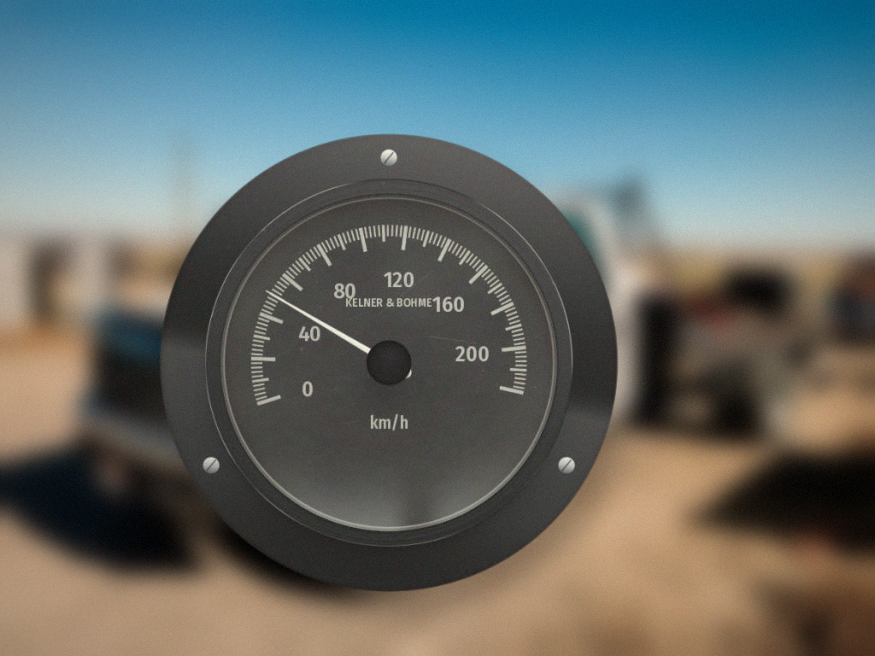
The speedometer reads 50 km/h
